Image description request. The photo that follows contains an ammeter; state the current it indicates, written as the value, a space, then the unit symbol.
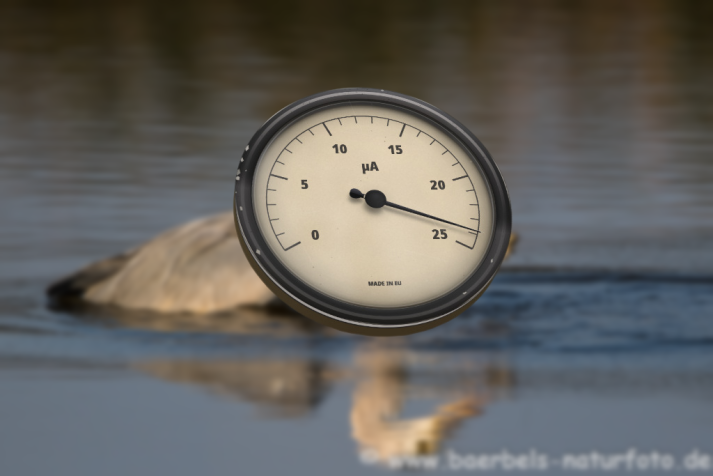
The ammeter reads 24 µA
